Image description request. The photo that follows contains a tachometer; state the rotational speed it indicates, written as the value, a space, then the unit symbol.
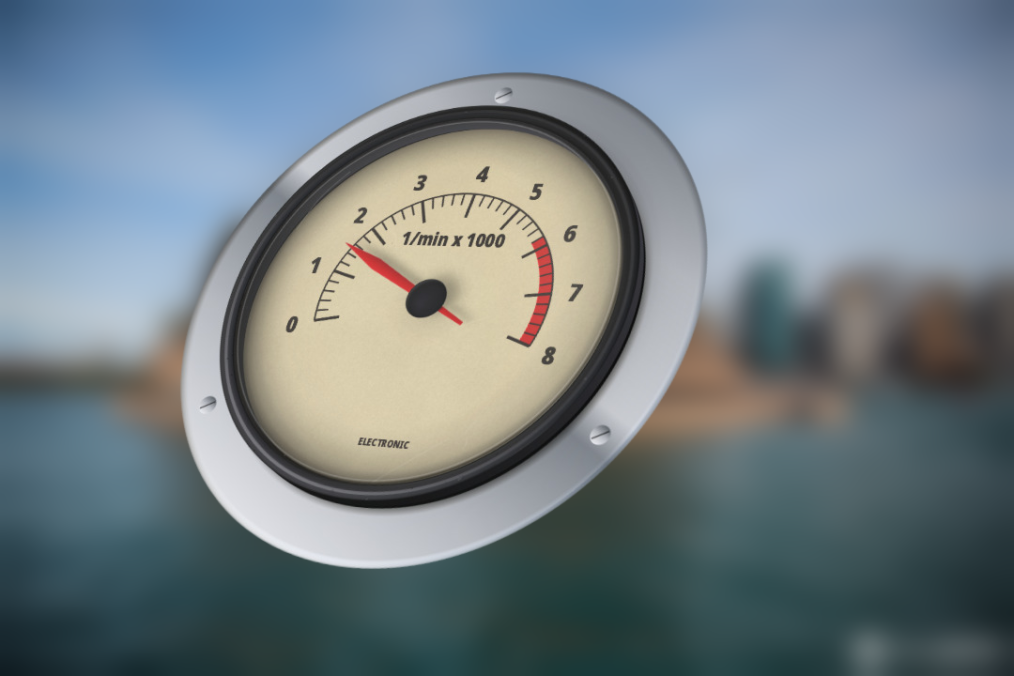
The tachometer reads 1500 rpm
